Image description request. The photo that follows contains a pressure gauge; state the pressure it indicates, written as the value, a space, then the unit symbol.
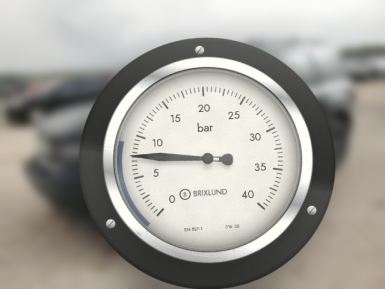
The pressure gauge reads 7.5 bar
